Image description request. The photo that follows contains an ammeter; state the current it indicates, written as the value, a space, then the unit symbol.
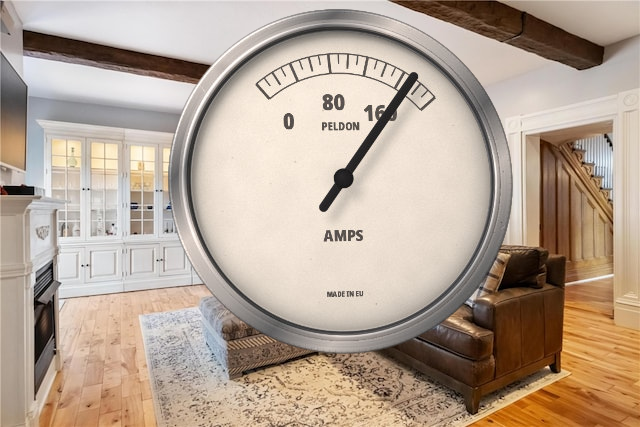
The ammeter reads 170 A
